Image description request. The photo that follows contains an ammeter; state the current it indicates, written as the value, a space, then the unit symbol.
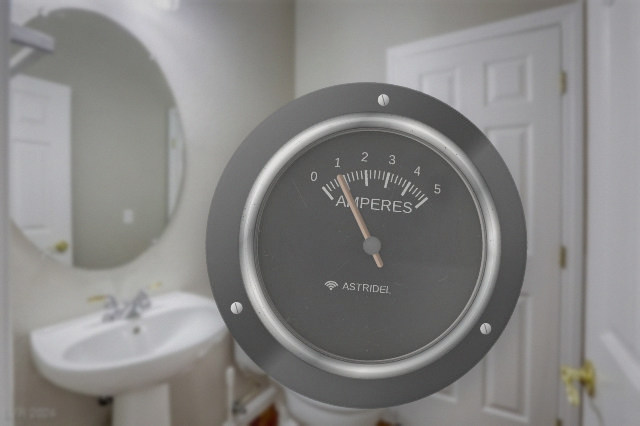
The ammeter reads 0.8 A
